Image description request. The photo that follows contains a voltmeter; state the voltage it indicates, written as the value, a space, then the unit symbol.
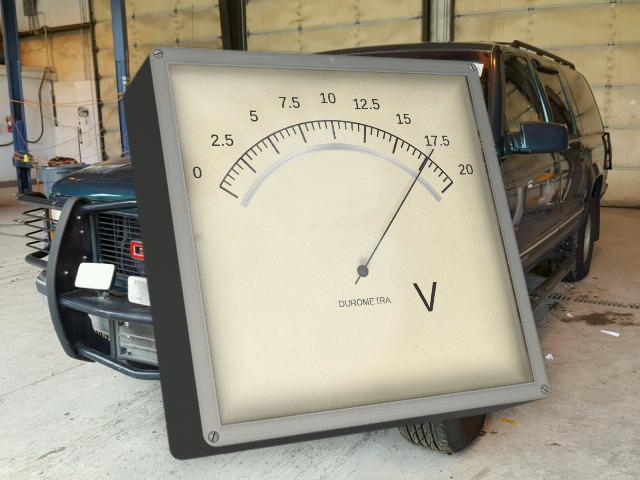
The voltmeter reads 17.5 V
